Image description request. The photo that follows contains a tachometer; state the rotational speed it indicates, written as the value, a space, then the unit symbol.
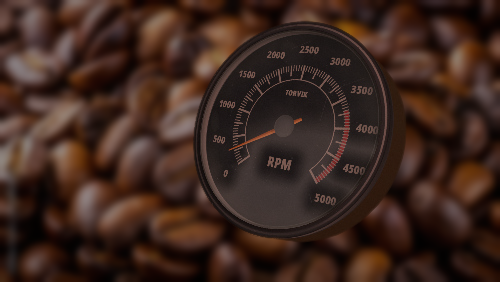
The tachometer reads 250 rpm
